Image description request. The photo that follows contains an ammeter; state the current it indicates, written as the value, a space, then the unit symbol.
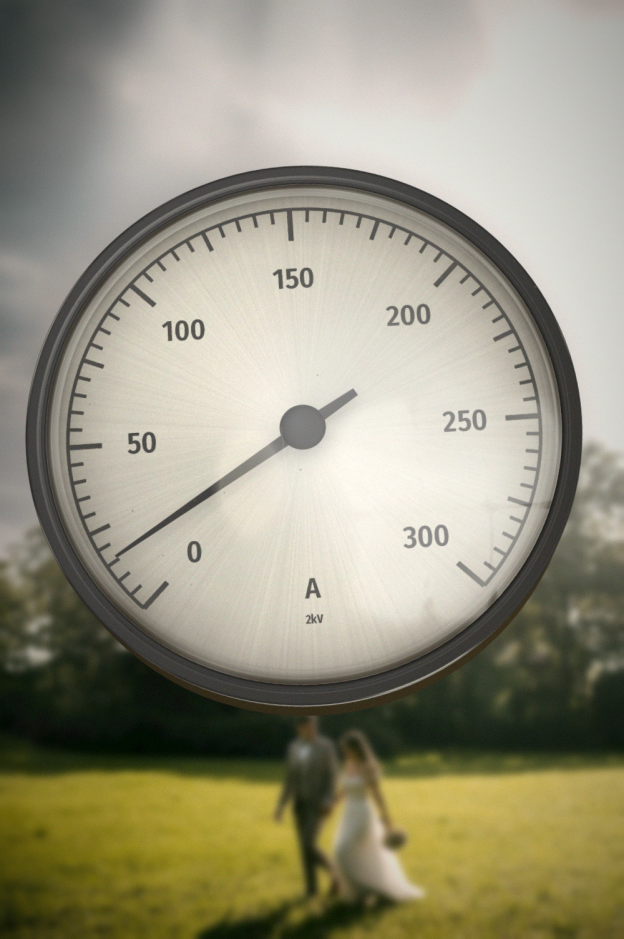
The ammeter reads 15 A
